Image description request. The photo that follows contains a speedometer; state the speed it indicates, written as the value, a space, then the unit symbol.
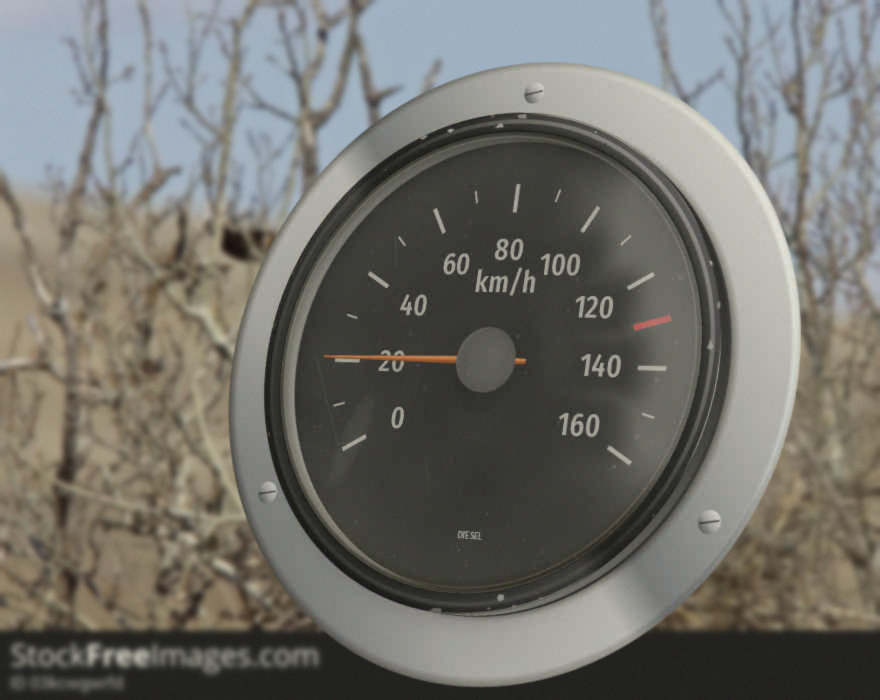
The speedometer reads 20 km/h
